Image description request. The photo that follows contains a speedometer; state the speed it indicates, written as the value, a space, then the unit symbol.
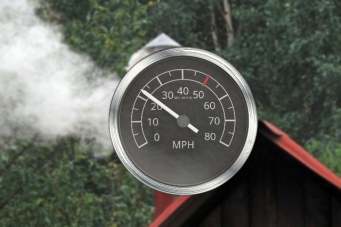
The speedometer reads 22.5 mph
